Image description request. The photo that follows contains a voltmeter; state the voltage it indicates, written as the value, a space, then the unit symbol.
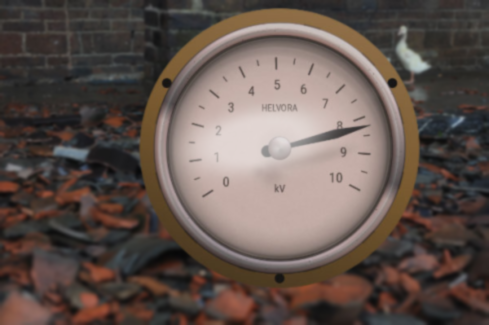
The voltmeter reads 8.25 kV
